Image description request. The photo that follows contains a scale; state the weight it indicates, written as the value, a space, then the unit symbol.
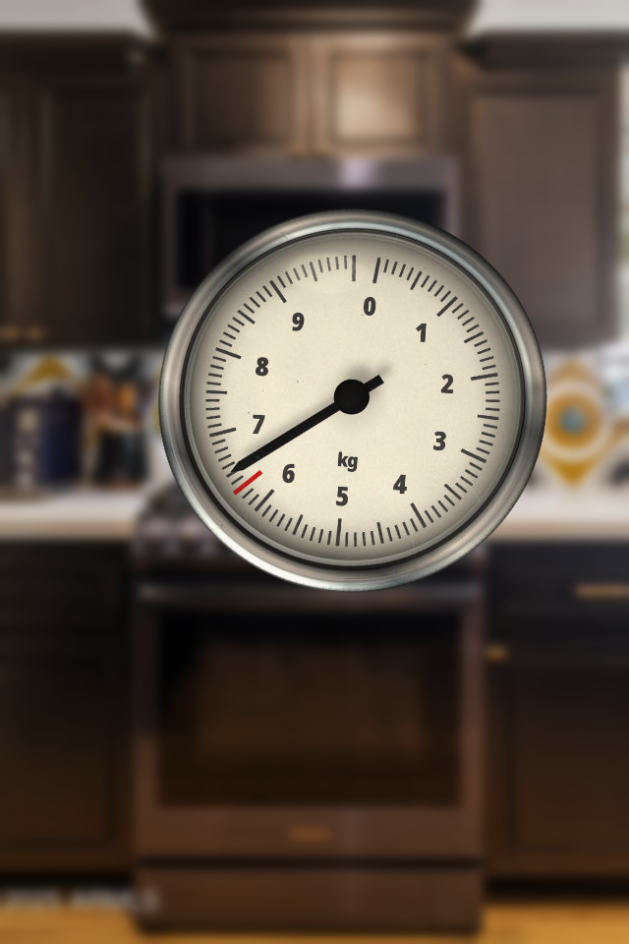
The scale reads 6.5 kg
